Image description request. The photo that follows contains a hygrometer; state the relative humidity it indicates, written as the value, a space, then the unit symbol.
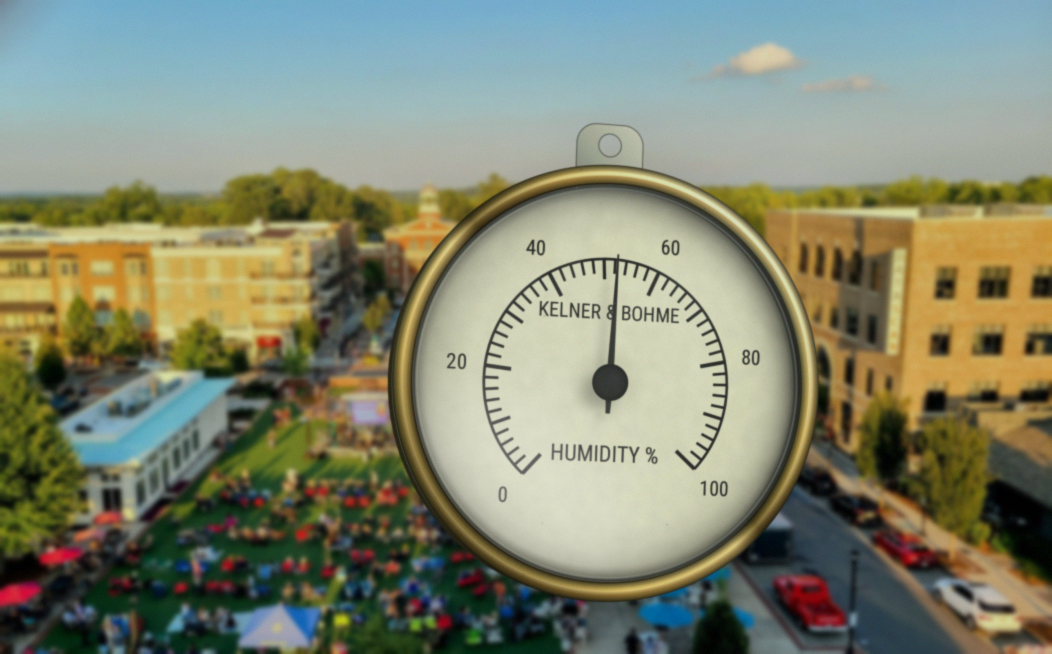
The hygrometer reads 52 %
